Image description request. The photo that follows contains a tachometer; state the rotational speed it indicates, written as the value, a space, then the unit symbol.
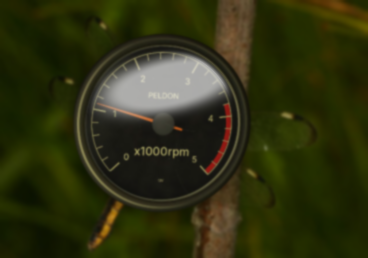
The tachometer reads 1100 rpm
